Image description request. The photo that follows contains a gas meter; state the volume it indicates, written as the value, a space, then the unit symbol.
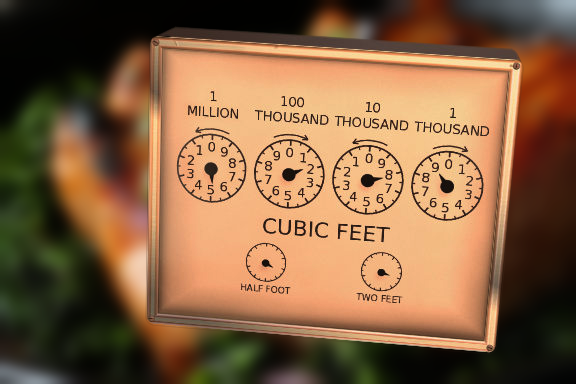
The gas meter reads 517900 ft³
